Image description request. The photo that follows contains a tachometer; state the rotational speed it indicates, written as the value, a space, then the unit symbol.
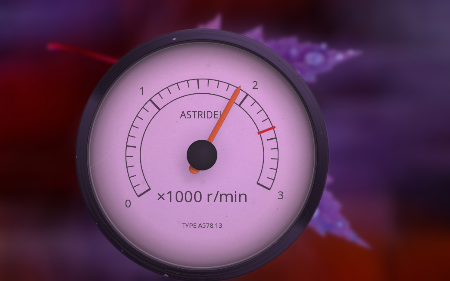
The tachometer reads 1900 rpm
